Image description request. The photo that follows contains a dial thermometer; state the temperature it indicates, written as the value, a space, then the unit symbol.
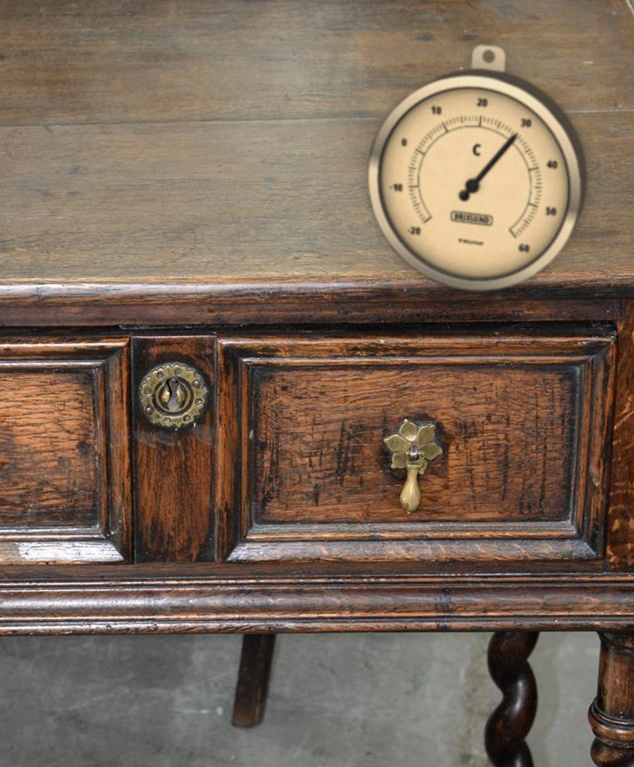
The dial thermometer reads 30 °C
